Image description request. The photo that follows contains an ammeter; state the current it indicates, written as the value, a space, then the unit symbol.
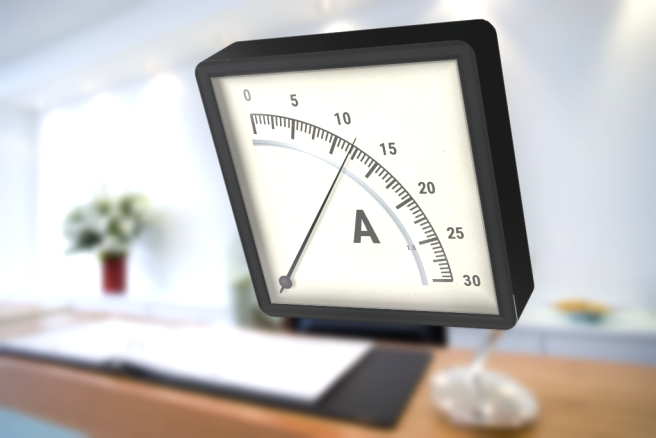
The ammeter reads 12 A
